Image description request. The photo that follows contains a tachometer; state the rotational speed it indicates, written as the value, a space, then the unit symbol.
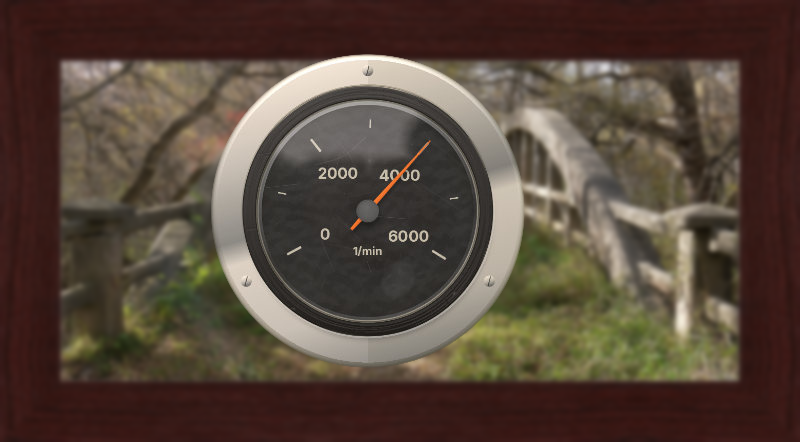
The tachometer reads 4000 rpm
